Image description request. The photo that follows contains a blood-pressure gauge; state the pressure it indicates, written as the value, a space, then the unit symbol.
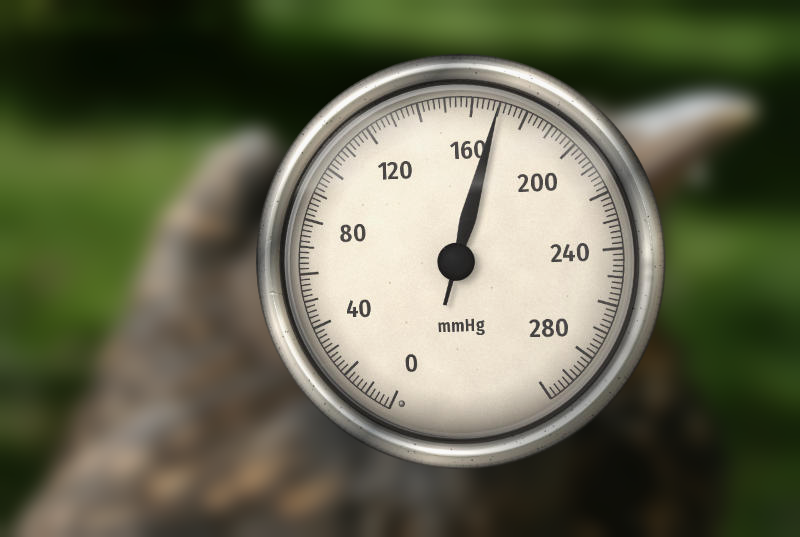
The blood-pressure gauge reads 170 mmHg
